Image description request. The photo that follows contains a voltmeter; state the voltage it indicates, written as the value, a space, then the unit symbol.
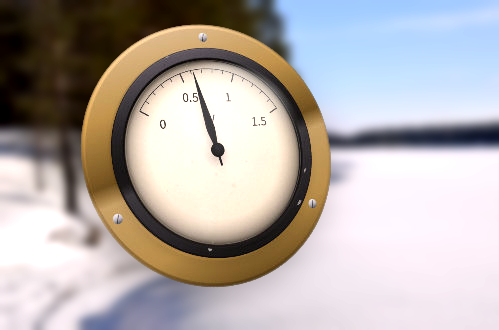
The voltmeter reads 0.6 V
